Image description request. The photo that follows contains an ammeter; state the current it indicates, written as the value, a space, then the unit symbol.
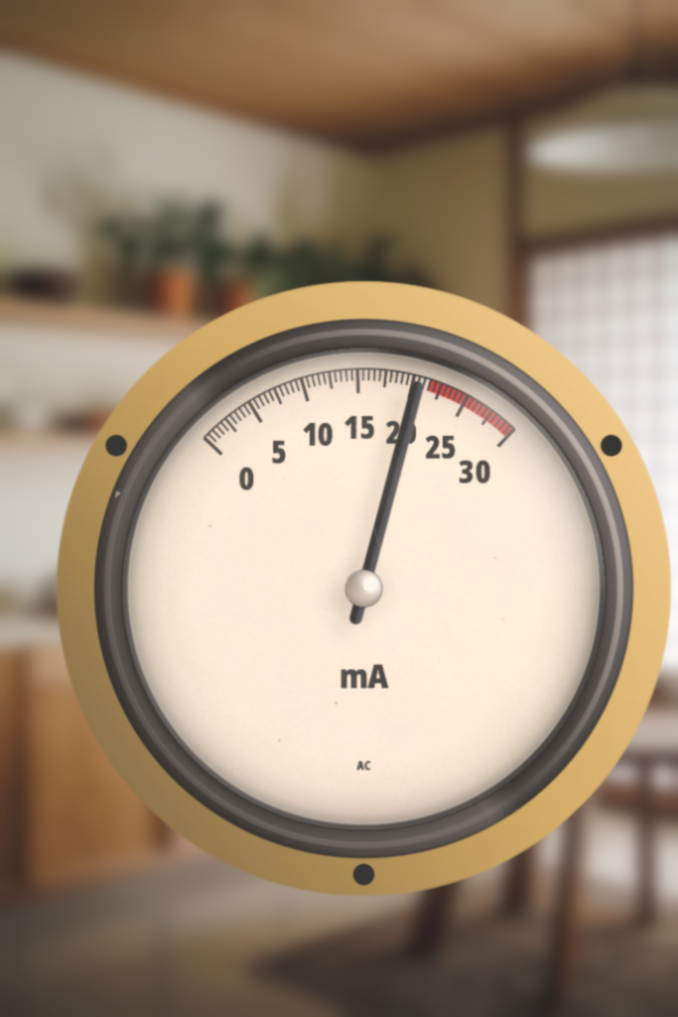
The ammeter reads 20.5 mA
